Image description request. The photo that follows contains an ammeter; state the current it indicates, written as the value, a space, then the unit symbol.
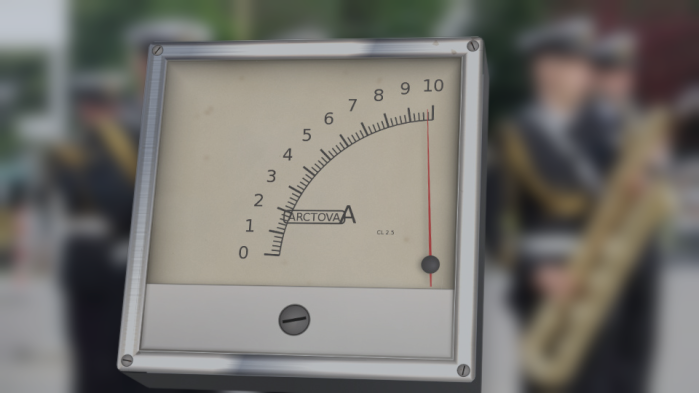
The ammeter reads 9.8 A
